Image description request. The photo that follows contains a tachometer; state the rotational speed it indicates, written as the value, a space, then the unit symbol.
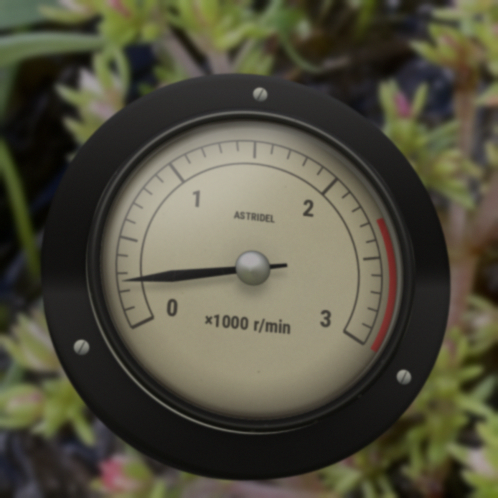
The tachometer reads 250 rpm
